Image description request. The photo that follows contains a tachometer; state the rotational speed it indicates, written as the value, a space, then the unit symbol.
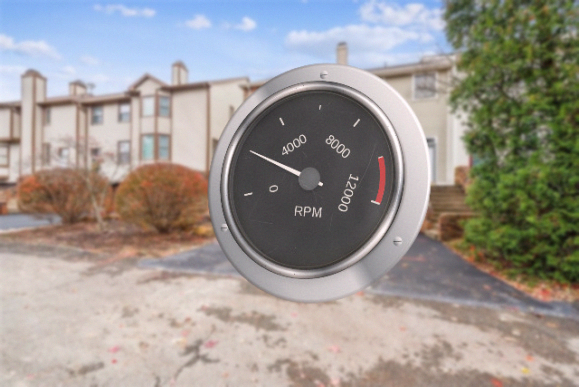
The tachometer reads 2000 rpm
